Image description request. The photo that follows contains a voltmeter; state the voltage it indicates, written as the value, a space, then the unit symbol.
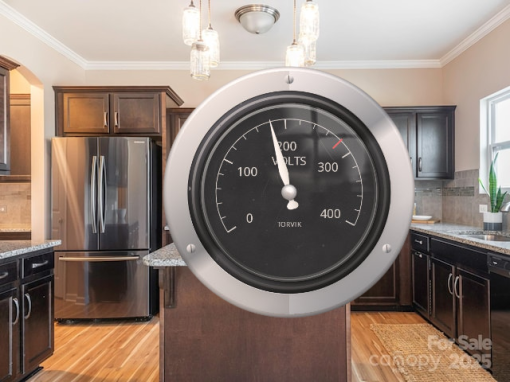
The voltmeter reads 180 V
